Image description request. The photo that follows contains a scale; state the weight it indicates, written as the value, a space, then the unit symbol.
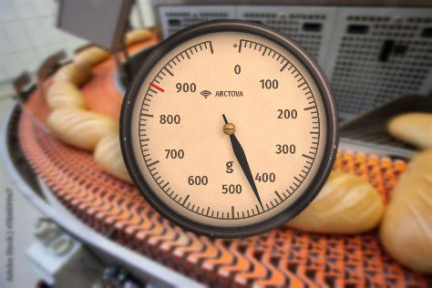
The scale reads 440 g
